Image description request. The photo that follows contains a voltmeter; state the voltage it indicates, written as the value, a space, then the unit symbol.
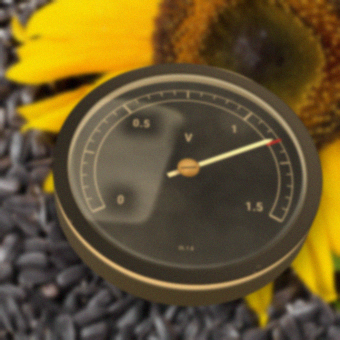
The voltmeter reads 1.15 V
